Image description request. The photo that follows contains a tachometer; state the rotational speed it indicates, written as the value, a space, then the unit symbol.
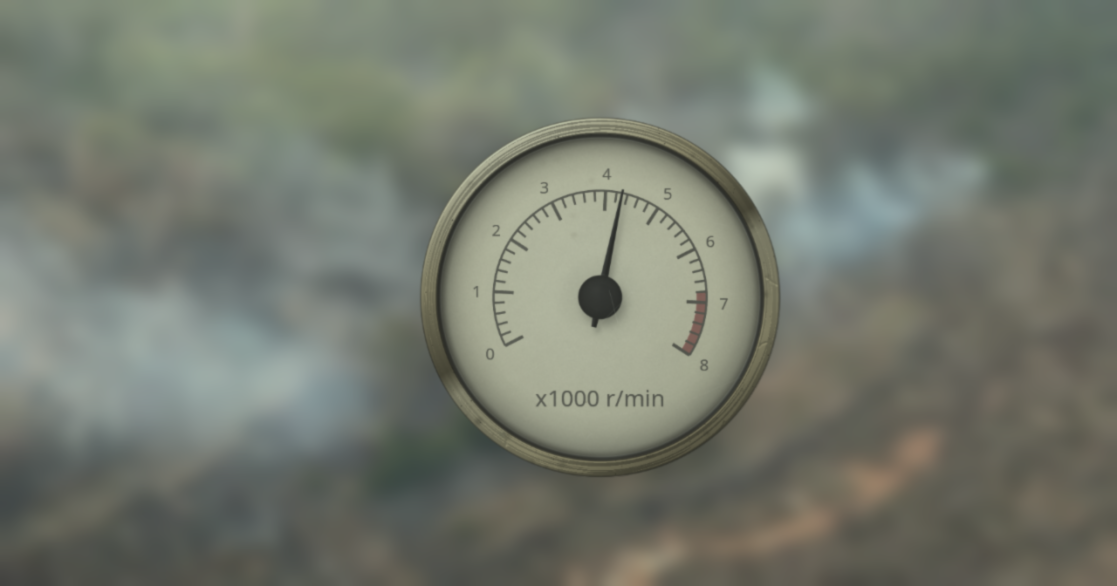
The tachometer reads 4300 rpm
